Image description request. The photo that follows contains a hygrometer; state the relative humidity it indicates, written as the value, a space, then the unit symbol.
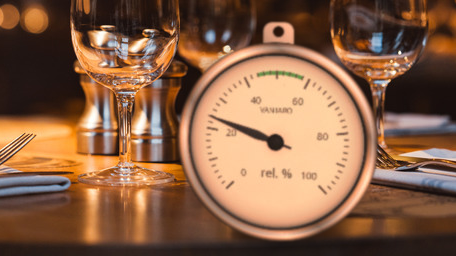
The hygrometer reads 24 %
